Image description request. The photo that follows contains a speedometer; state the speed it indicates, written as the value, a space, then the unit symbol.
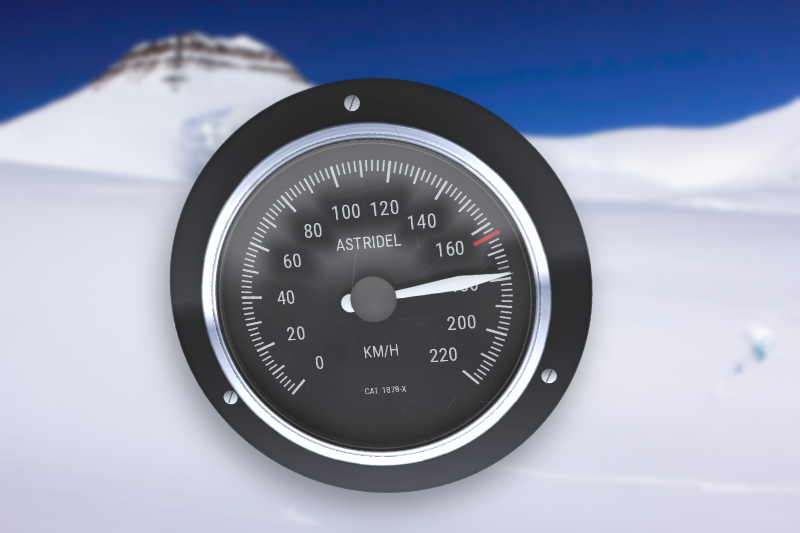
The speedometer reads 178 km/h
